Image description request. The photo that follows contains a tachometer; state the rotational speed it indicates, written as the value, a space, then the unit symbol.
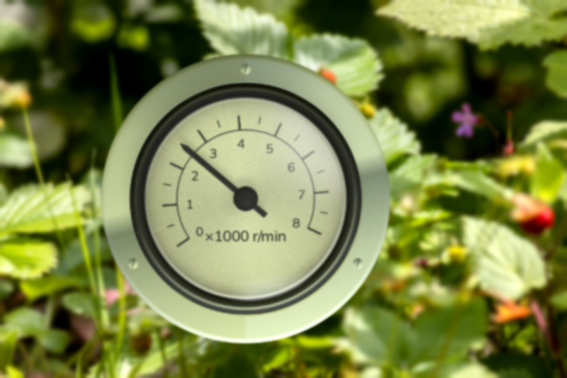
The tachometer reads 2500 rpm
